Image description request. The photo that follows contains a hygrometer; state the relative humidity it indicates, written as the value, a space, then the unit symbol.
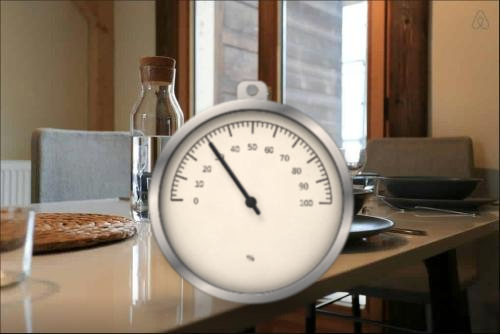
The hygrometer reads 30 %
